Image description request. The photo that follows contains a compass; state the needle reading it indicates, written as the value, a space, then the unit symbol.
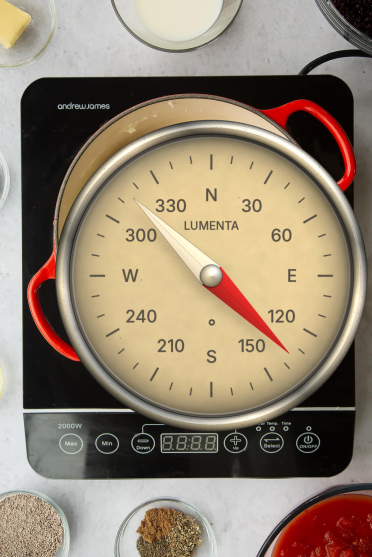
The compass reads 135 °
